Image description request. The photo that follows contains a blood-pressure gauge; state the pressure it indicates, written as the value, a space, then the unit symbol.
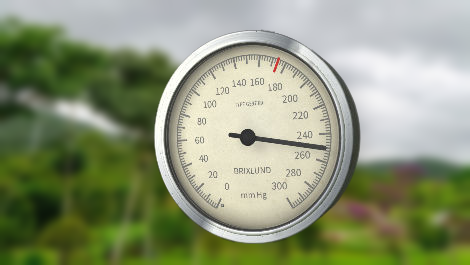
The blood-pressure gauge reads 250 mmHg
